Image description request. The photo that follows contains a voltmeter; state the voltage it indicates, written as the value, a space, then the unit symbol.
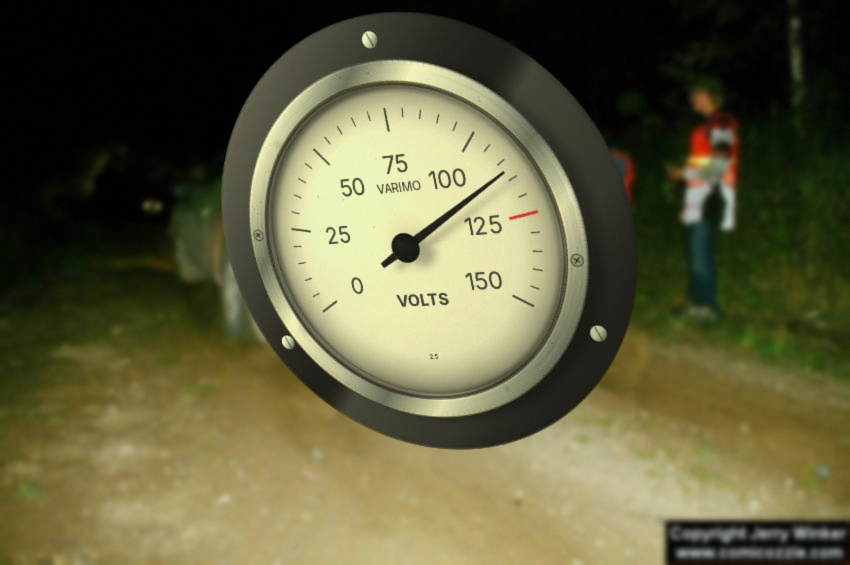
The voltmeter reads 112.5 V
